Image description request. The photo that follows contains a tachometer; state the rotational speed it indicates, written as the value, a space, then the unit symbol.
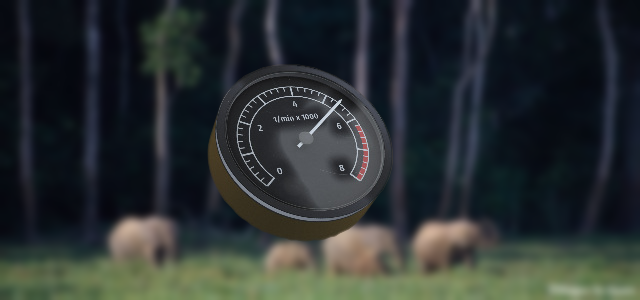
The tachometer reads 5400 rpm
